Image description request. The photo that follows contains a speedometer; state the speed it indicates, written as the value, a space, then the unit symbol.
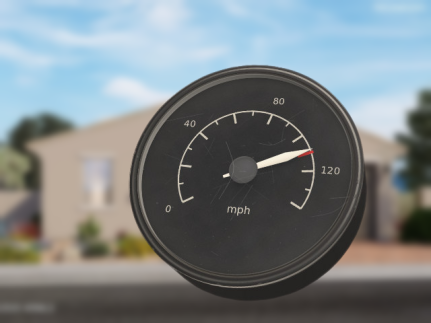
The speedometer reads 110 mph
